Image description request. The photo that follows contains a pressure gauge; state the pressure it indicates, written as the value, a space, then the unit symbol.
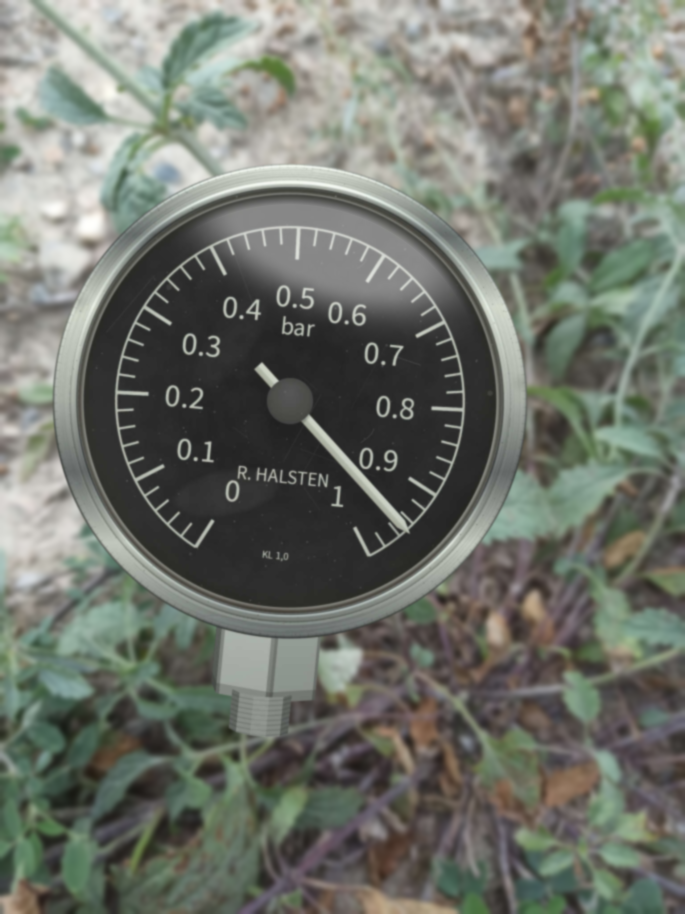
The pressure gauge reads 0.95 bar
